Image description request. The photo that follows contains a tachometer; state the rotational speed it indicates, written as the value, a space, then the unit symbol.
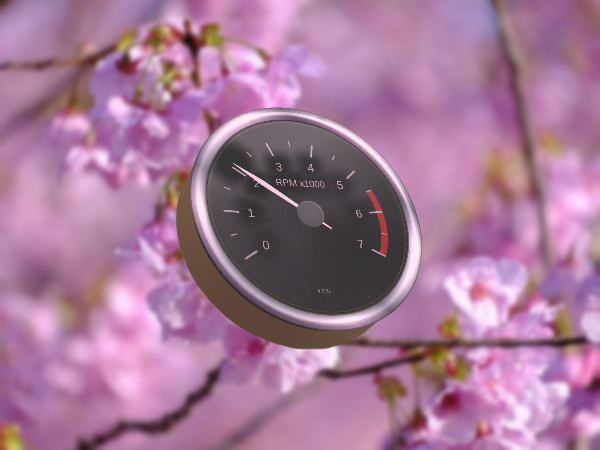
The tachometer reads 2000 rpm
